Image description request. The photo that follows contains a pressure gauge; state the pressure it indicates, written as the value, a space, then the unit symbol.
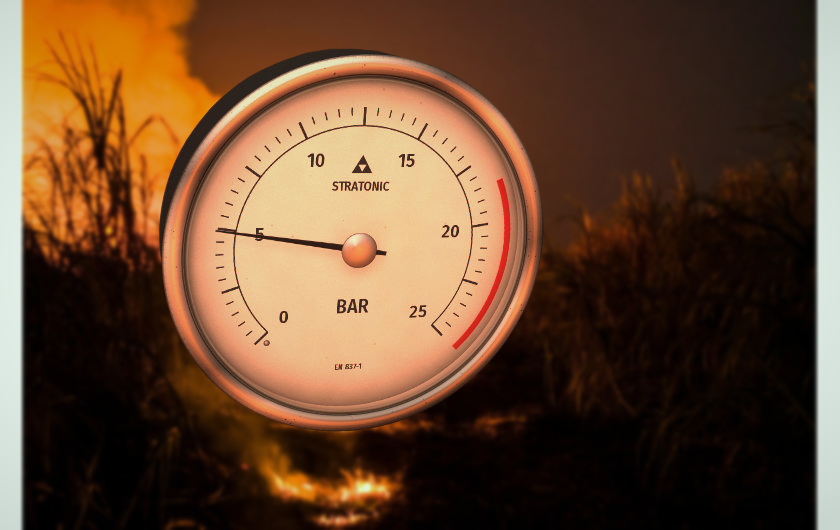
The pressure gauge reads 5 bar
